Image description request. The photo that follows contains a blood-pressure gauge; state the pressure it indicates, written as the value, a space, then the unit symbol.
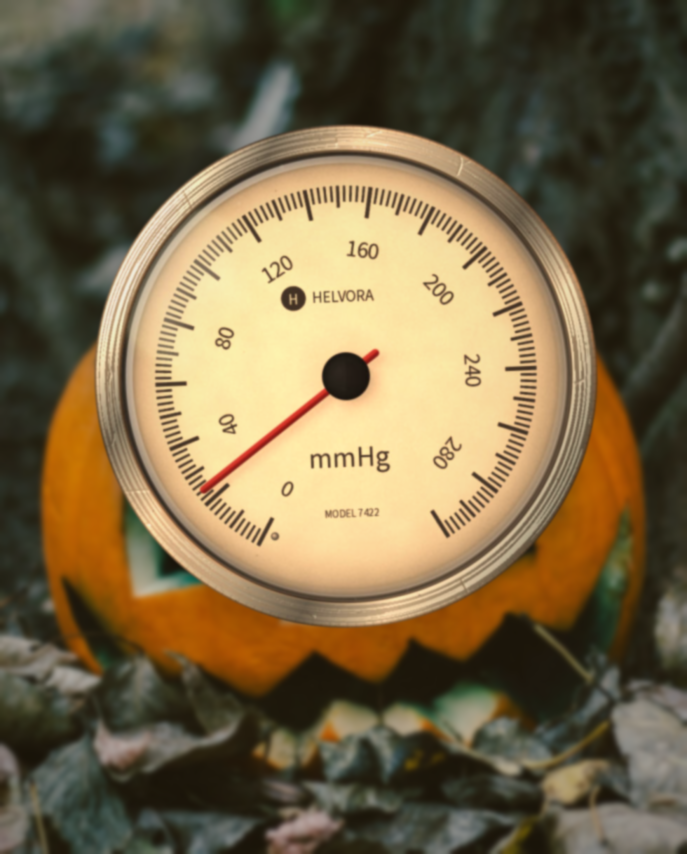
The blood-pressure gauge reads 24 mmHg
